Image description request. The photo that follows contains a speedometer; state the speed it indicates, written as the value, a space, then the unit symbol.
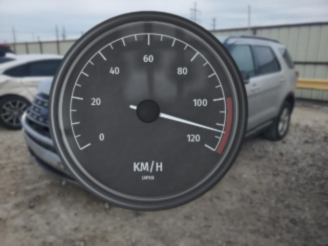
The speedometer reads 112.5 km/h
